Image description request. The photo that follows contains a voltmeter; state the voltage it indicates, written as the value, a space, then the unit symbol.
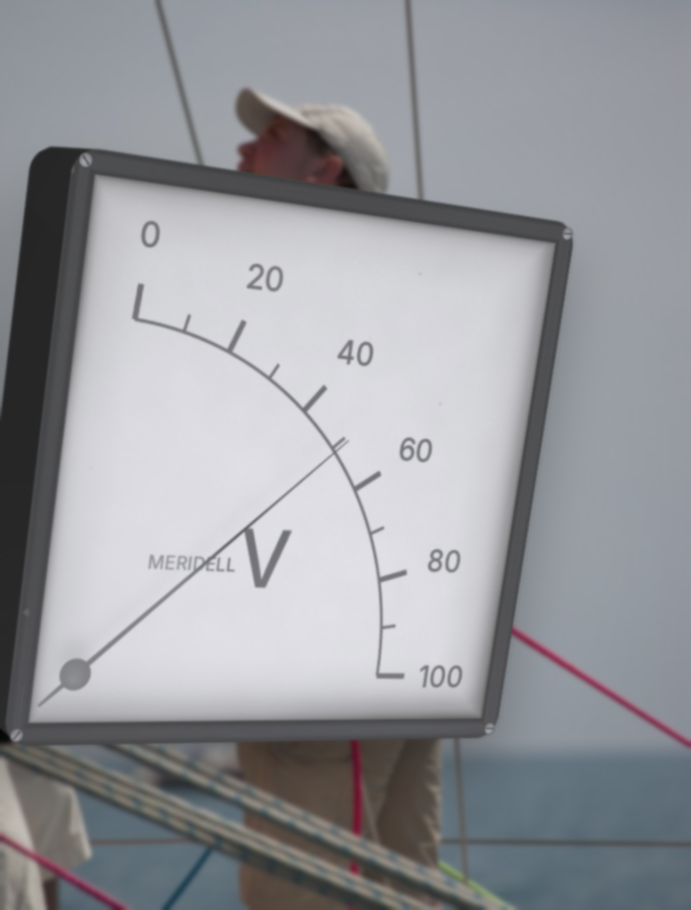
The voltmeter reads 50 V
